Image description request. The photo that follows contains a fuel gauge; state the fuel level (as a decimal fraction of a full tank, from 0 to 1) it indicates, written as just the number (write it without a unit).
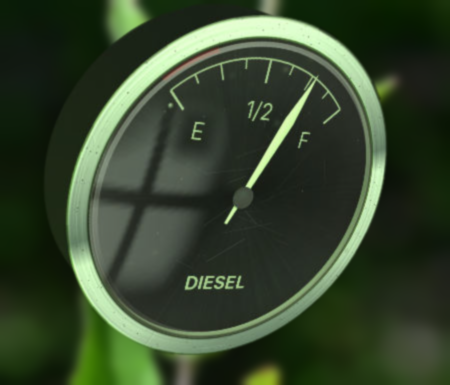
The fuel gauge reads 0.75
